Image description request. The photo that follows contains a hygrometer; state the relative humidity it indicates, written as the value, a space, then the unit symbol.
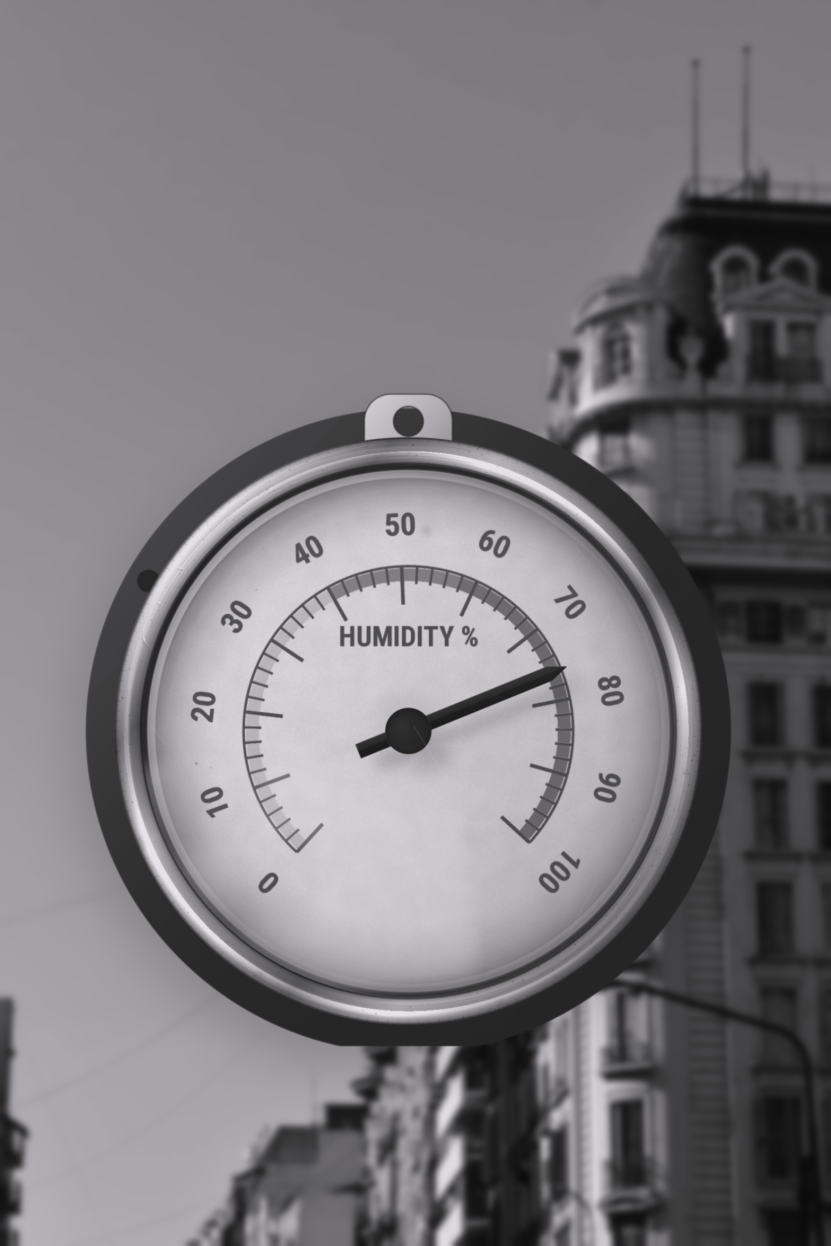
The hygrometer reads 76 %
